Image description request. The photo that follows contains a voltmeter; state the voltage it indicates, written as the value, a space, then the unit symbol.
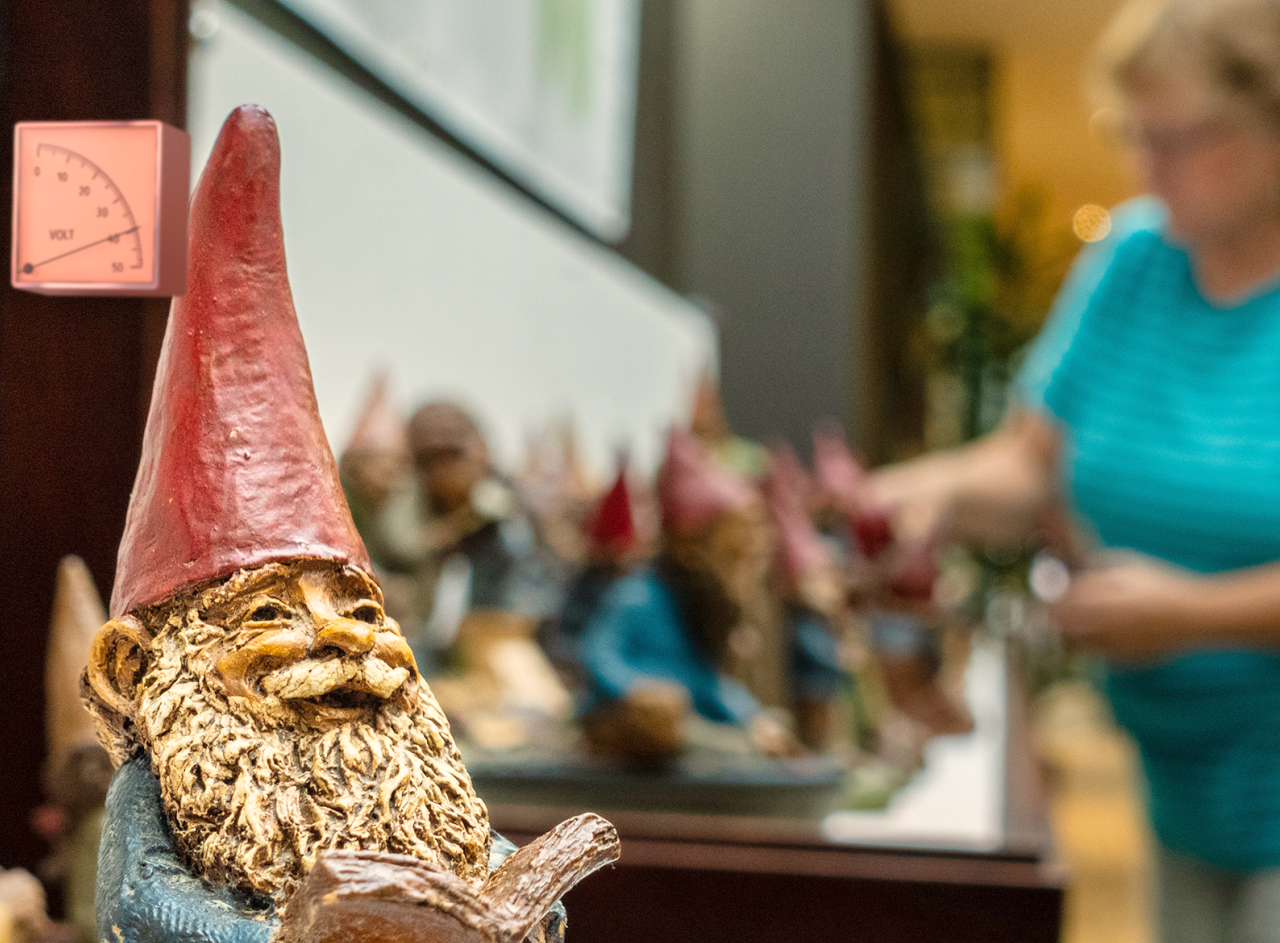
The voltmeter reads 40 V
